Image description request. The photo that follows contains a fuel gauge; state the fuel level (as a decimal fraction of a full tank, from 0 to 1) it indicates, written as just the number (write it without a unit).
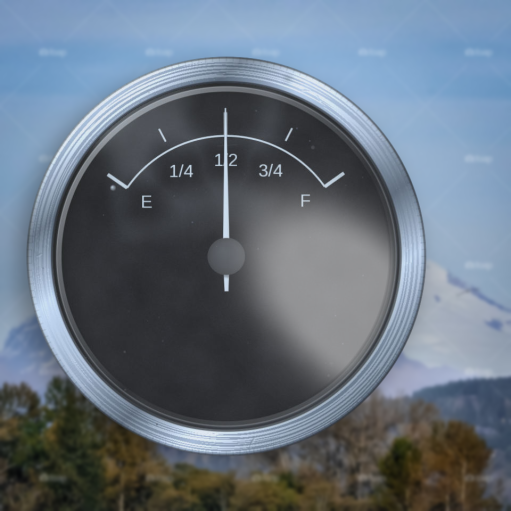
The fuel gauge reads 0.5
